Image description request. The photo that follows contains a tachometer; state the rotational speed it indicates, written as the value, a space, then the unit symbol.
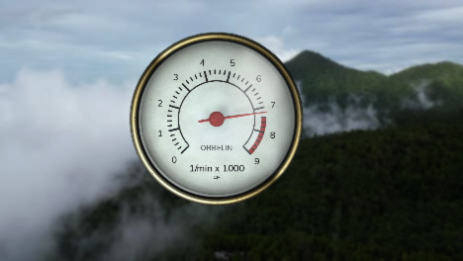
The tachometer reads 7200 rpm
